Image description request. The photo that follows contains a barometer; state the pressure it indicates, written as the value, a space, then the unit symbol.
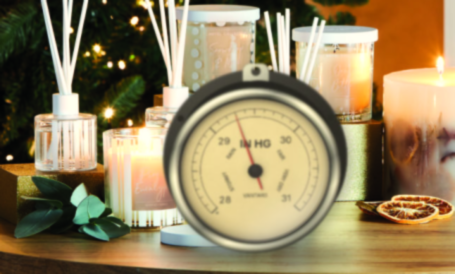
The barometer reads 29.3 inHg
